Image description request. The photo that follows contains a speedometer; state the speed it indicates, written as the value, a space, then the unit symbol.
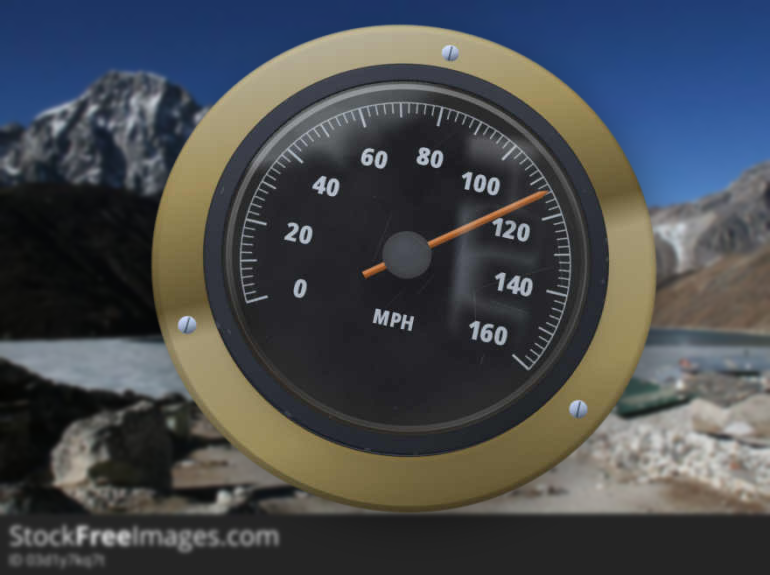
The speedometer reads 114 mph
